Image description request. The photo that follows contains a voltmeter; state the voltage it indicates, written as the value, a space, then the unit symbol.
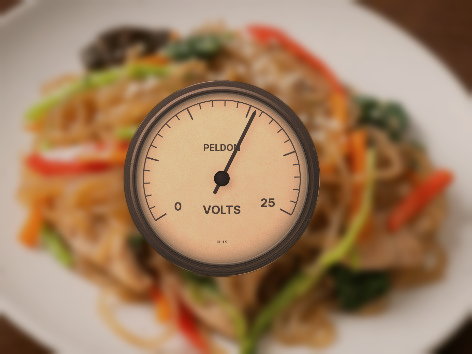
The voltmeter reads 15.5 V
